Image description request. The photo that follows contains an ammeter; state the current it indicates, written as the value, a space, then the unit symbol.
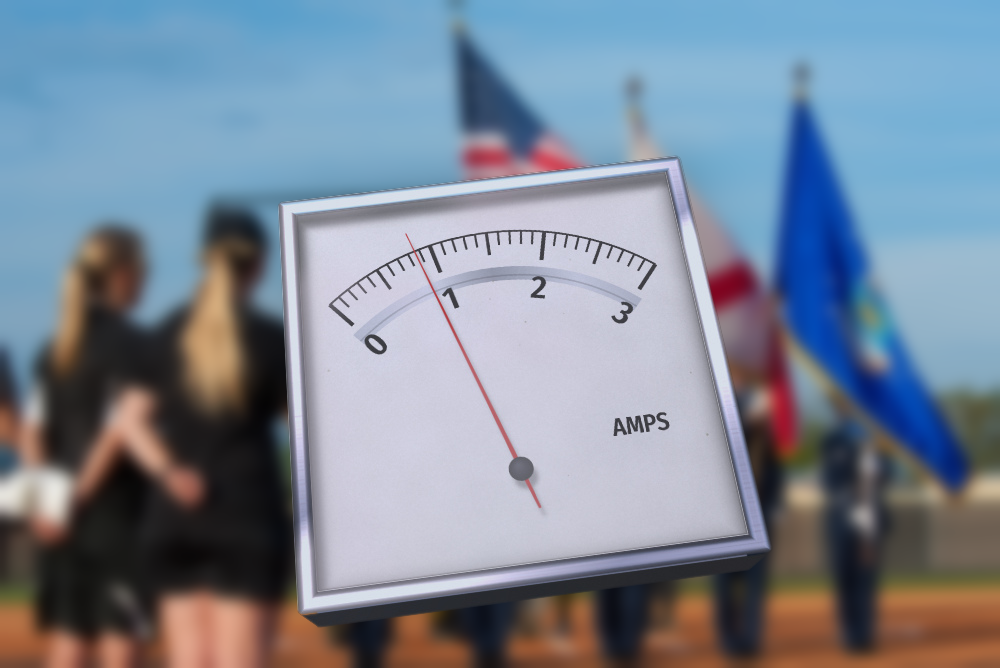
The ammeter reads 0.85 A
